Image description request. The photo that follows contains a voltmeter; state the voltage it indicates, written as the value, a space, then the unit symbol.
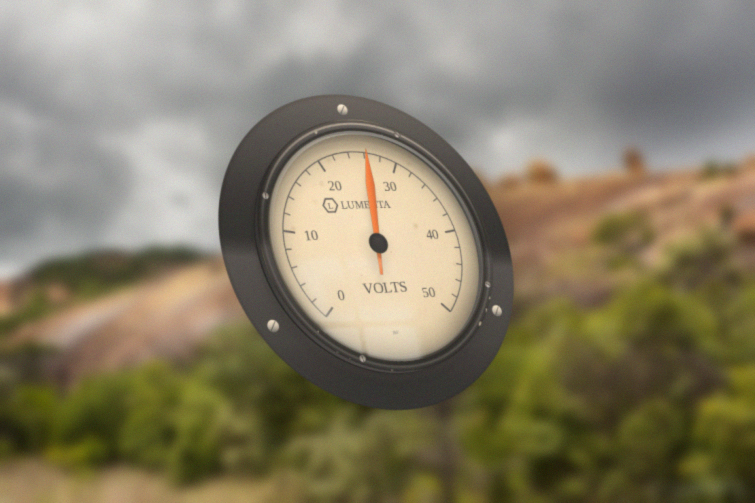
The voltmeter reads 26 V
